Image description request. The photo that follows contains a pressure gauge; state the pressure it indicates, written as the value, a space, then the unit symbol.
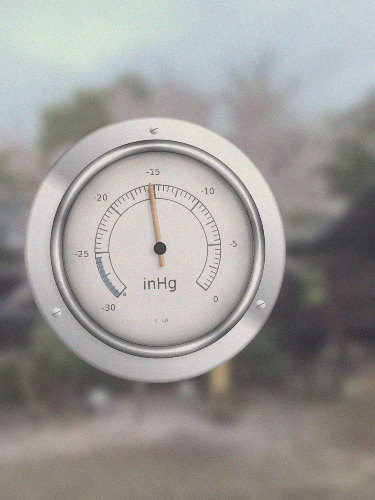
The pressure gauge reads -15.5 inHg
